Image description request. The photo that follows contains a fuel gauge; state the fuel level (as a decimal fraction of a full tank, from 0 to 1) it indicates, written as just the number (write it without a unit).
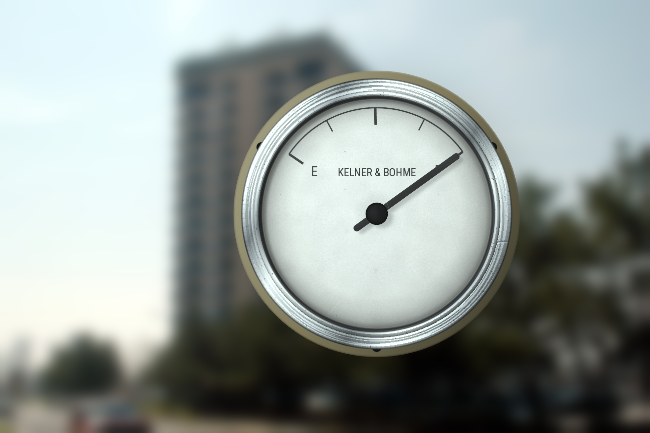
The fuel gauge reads 1
